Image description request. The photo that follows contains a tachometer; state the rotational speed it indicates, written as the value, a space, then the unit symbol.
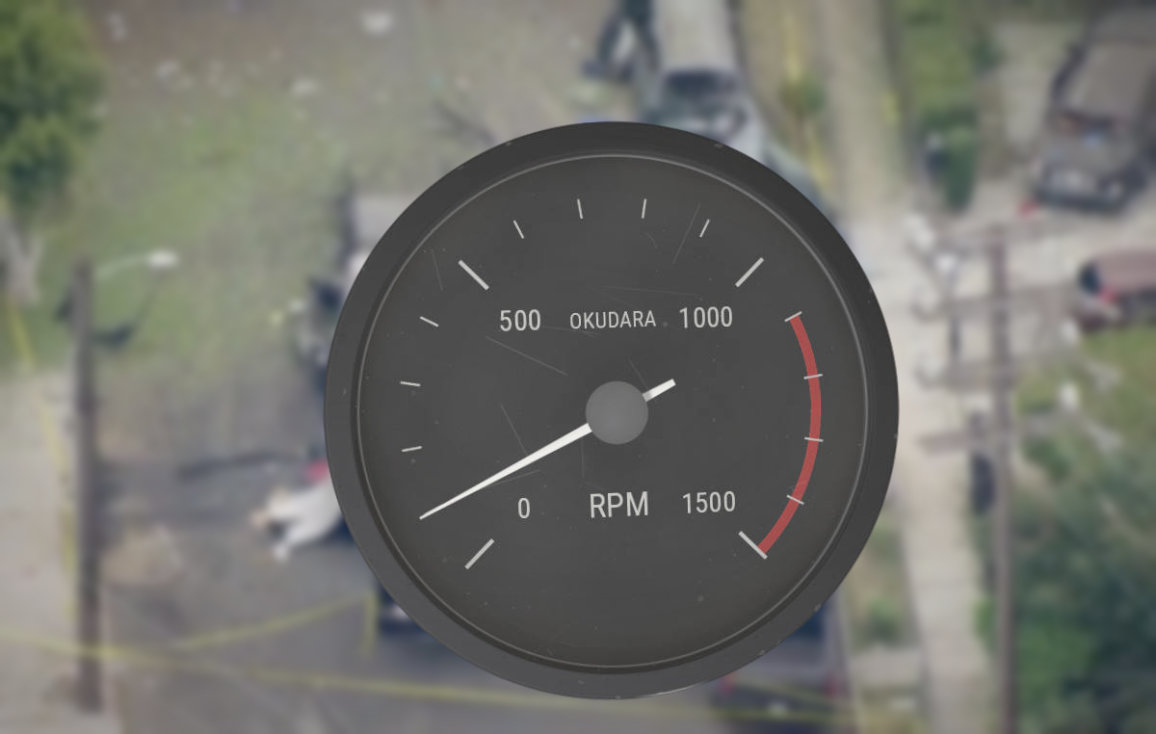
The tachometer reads 100 rpm
